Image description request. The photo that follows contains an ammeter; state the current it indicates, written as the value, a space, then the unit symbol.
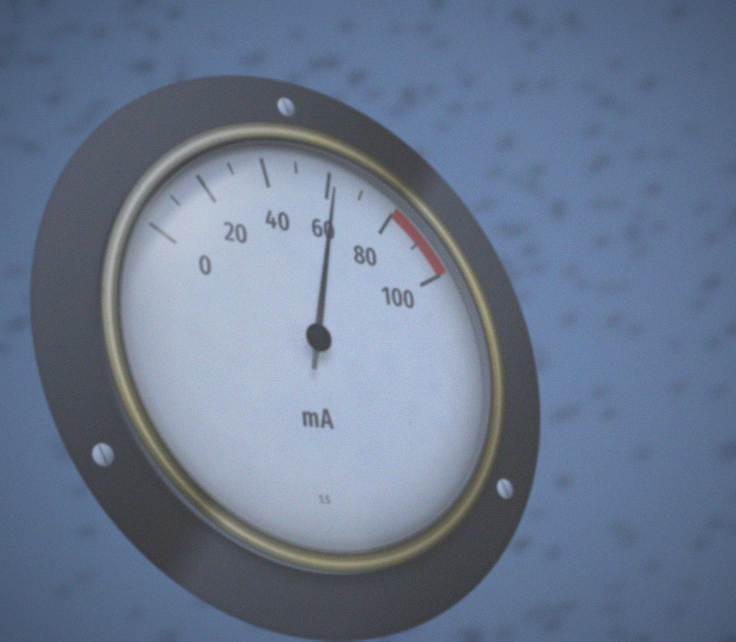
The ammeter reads 60 mA
